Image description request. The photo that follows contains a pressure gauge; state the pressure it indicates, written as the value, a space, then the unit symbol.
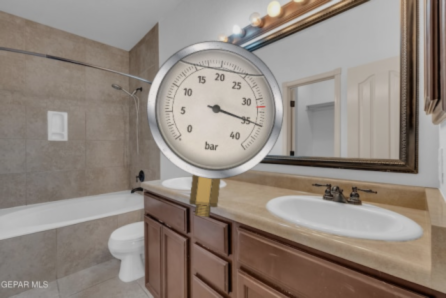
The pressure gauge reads 35 bar
